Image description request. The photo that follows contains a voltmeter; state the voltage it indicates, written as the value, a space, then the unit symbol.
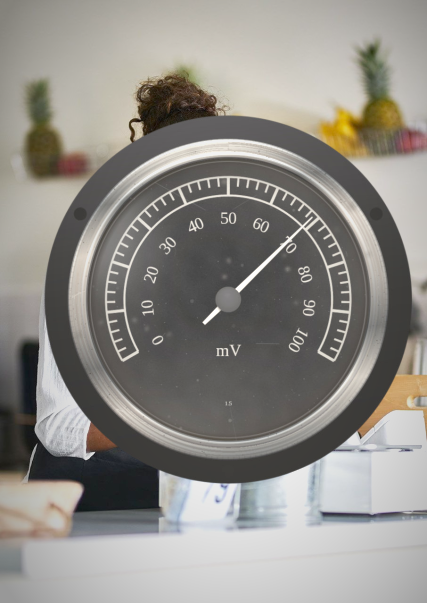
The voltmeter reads 69 mV
